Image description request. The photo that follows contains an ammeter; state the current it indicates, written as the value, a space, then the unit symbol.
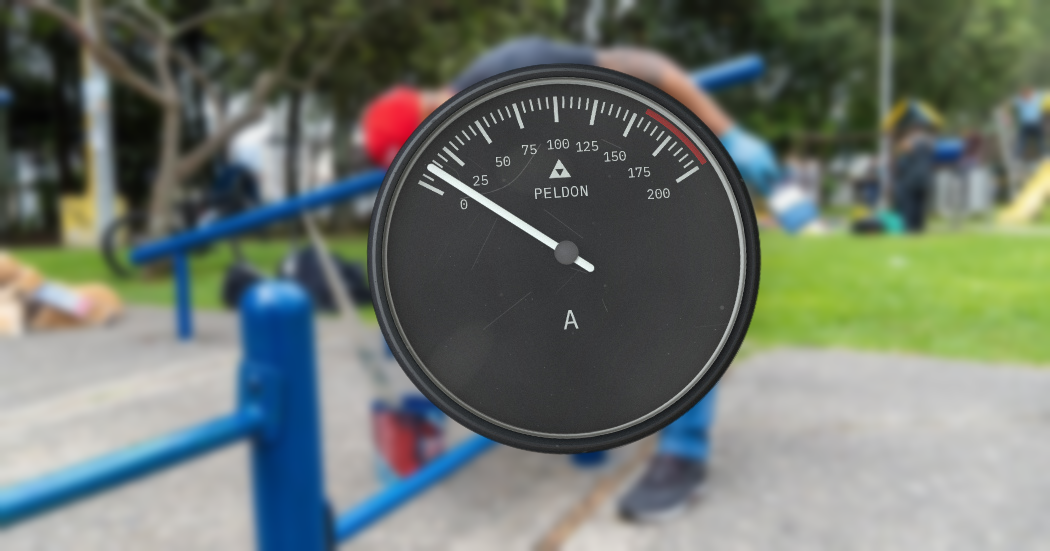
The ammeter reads 10 A
